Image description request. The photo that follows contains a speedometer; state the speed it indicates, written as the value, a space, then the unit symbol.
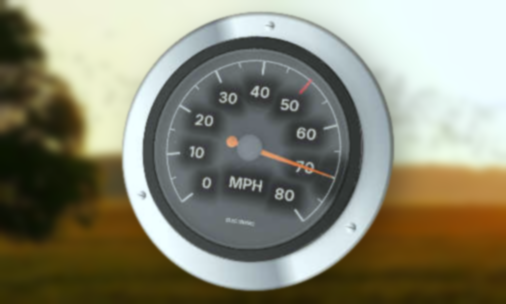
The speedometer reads 70 mph
